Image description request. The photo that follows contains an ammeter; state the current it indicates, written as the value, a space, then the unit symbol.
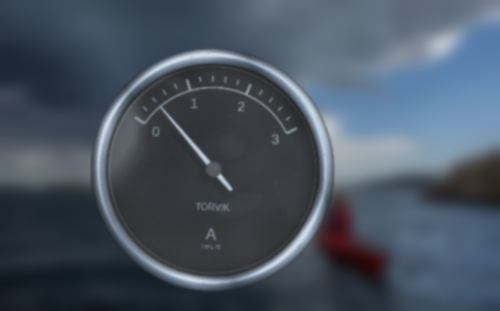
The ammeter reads 0.4 A
